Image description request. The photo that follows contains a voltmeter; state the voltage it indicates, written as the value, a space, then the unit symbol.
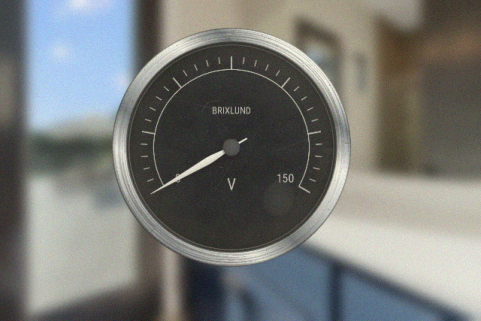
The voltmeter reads 0 V
